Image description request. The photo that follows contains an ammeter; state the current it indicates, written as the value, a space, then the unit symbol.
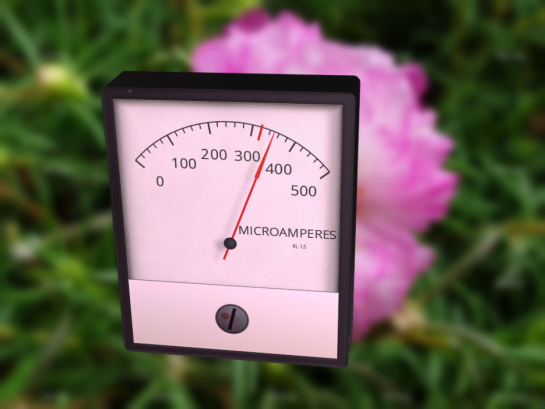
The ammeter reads 350 µA
